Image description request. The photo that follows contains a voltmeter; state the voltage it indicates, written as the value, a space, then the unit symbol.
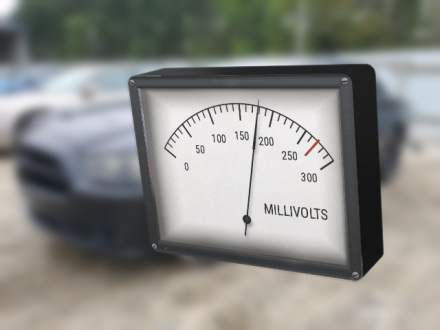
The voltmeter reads 180 mV
